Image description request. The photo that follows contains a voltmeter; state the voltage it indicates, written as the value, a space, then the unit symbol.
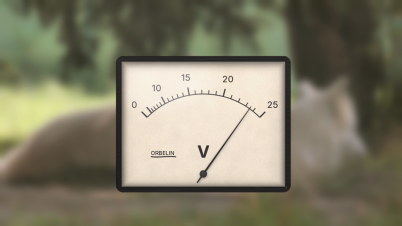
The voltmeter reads 23.5 V
